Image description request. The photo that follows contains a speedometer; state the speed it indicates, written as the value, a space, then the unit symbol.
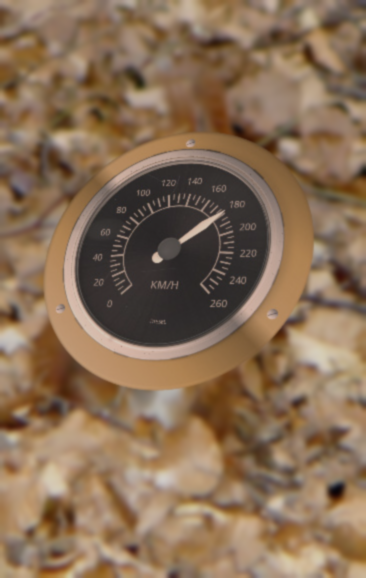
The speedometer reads 180 km/h
